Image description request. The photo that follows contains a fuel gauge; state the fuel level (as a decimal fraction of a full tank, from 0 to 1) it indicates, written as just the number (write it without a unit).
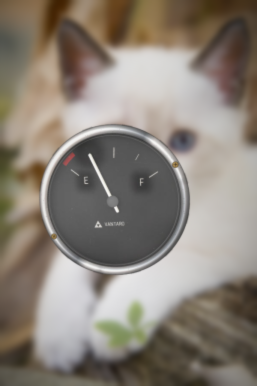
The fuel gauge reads 0.25
